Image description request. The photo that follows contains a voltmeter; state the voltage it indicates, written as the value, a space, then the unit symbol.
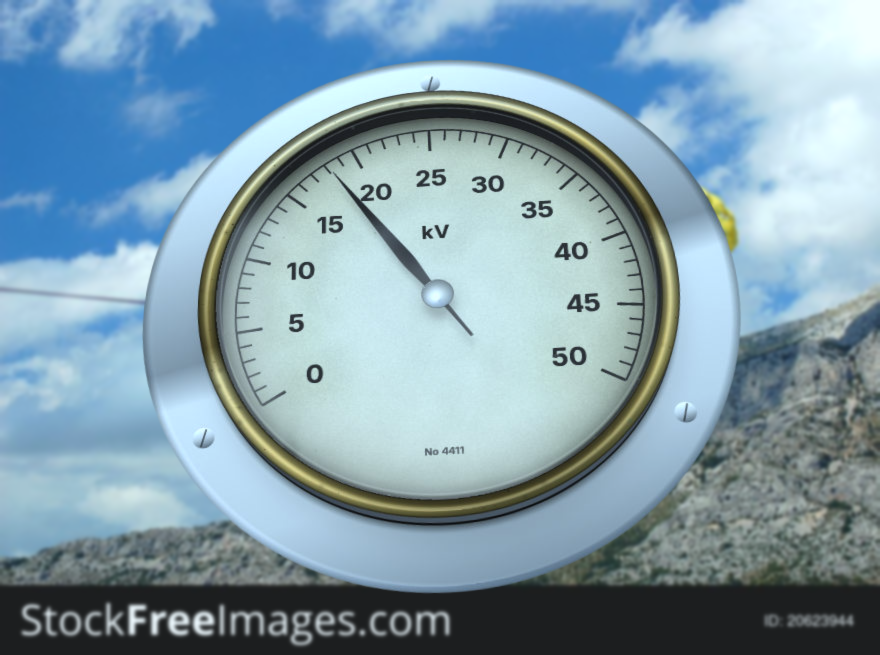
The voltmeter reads 18 kV
